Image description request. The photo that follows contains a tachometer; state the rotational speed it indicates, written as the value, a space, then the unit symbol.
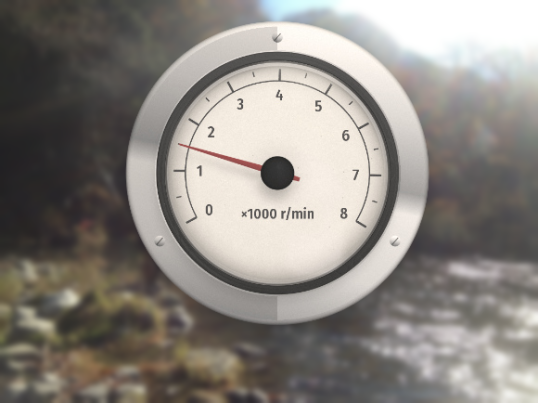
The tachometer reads 1500 rpm
